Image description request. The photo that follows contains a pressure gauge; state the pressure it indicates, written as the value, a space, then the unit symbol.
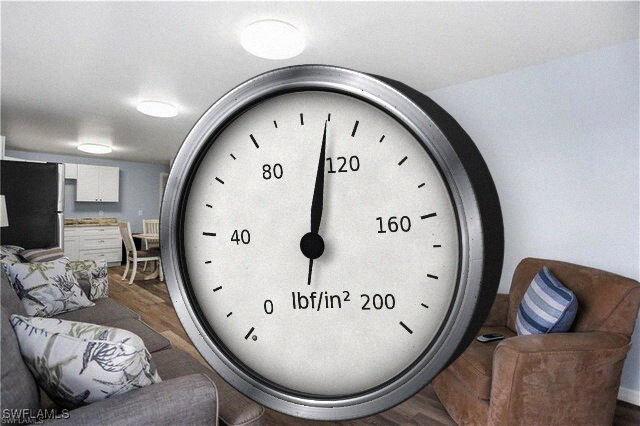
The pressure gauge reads 110 psi
